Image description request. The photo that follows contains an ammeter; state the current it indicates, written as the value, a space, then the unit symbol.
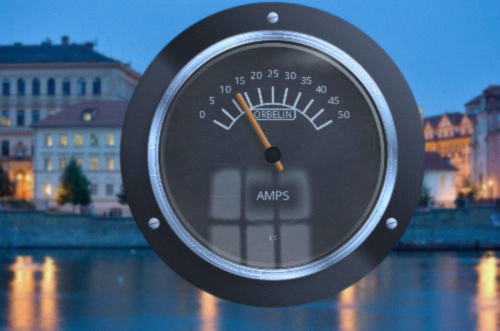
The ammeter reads 12.5 A
